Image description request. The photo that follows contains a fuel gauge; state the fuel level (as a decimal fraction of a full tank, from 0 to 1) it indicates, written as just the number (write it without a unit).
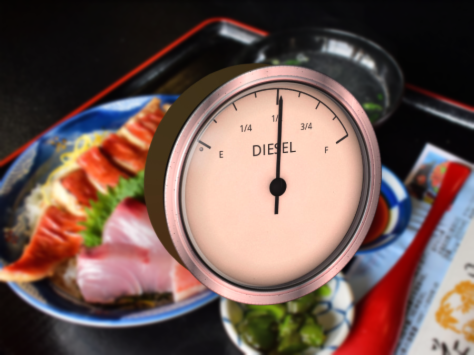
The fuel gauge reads 0.5
